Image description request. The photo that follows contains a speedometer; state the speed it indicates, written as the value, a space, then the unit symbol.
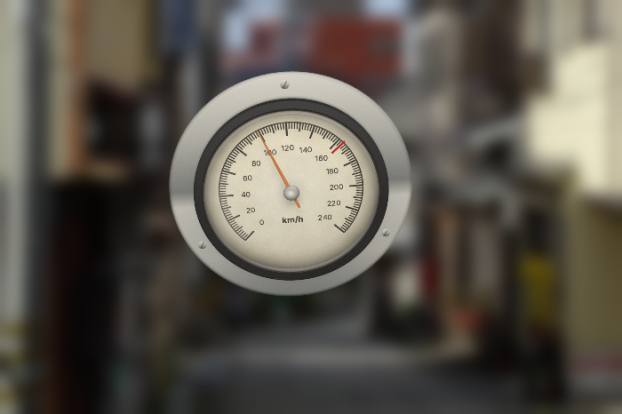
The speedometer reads 100 km/h
